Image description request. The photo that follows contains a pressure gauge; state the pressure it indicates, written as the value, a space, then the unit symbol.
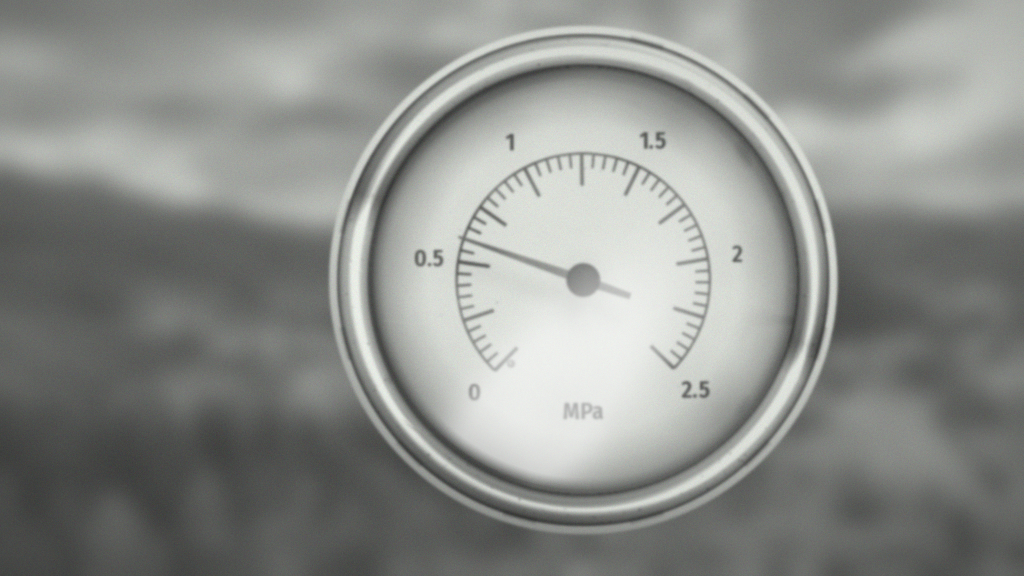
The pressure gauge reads 0.6 MPa
